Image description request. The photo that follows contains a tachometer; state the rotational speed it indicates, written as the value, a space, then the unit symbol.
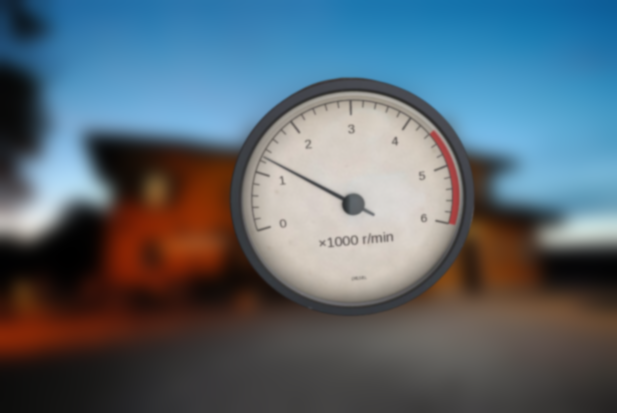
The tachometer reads 1300 rpm
